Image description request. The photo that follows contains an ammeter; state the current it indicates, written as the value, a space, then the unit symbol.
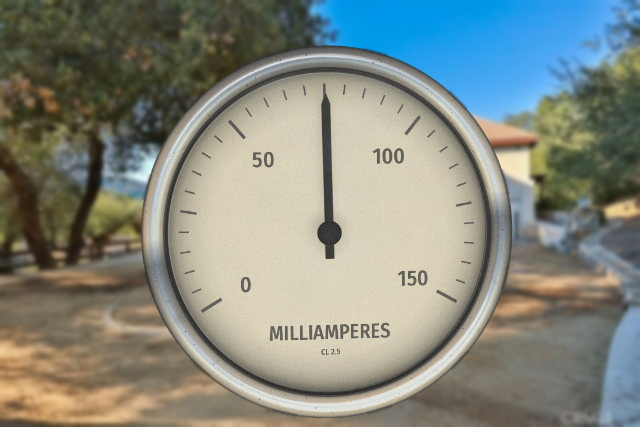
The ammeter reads 75 mA
